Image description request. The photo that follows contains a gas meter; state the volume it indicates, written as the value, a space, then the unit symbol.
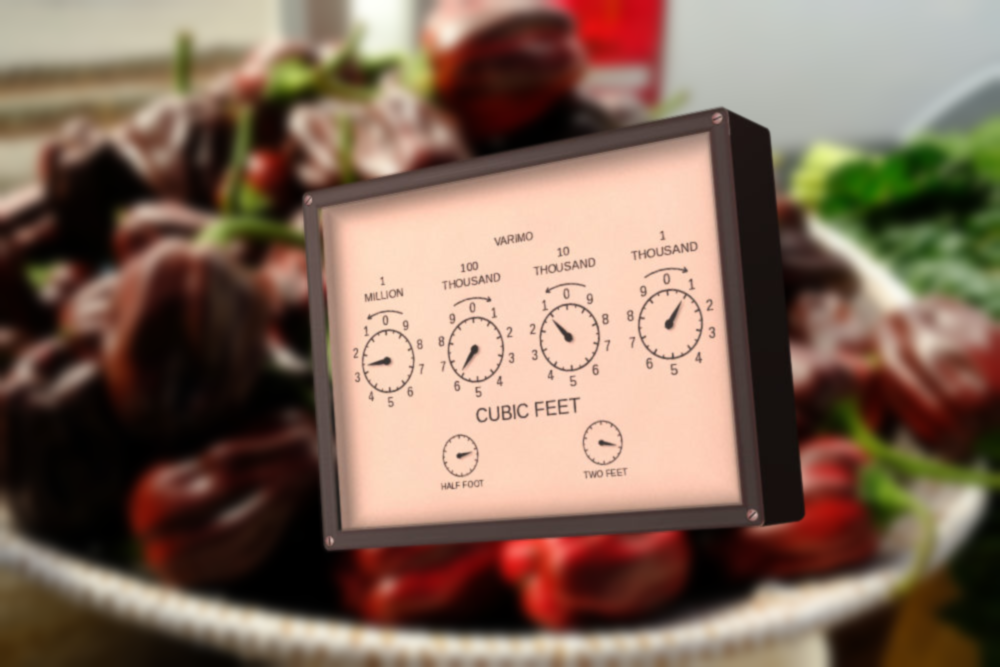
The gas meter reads 261100 ft³
